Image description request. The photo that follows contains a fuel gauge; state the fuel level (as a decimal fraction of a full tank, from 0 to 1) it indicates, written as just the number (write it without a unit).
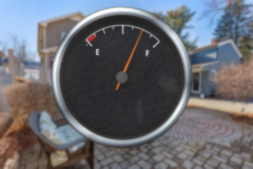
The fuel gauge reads 0.75
